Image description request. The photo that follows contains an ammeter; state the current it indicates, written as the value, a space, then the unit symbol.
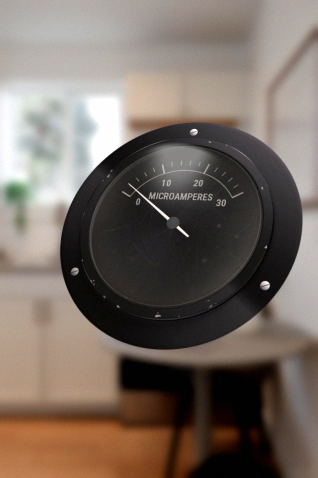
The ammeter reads 2 µA
